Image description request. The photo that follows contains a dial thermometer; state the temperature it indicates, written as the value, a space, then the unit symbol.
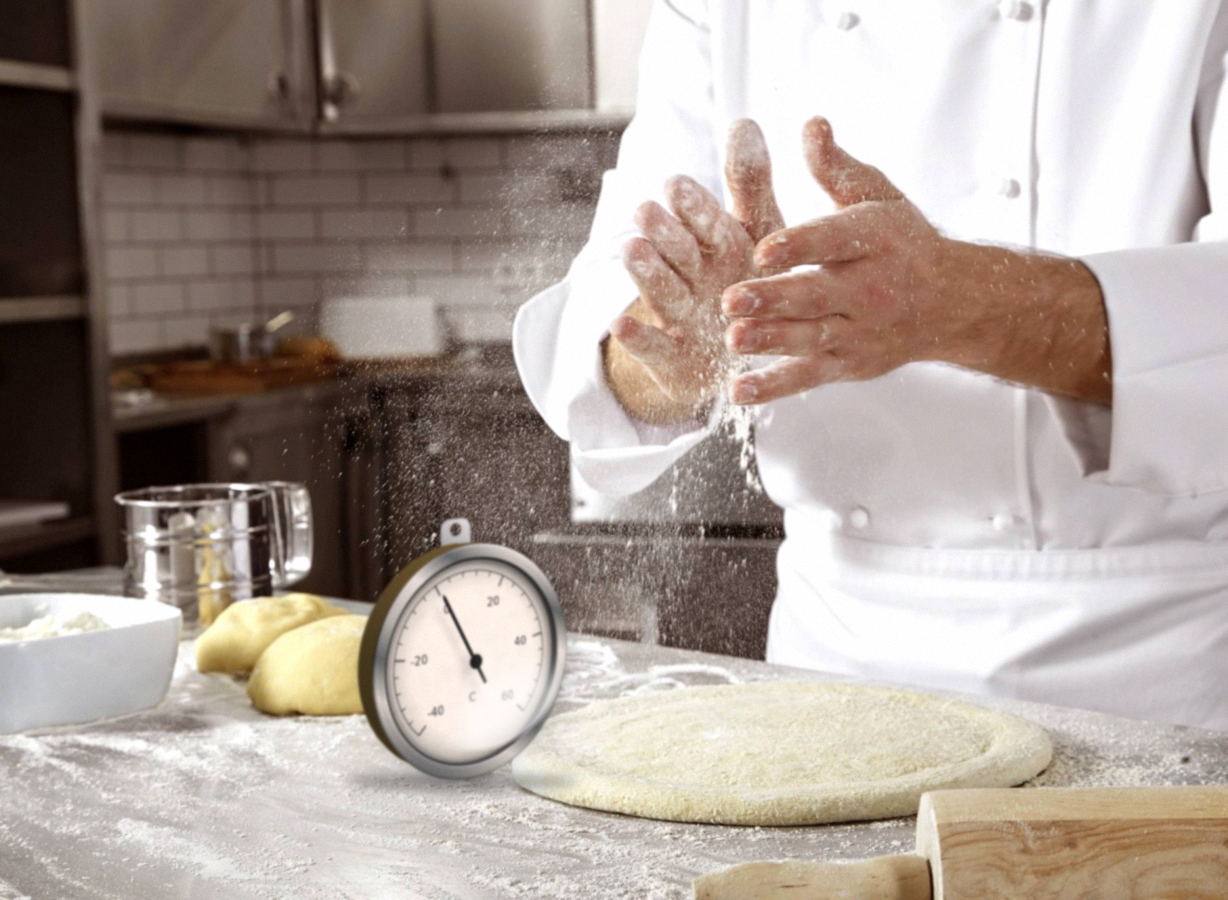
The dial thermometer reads 0 °C
